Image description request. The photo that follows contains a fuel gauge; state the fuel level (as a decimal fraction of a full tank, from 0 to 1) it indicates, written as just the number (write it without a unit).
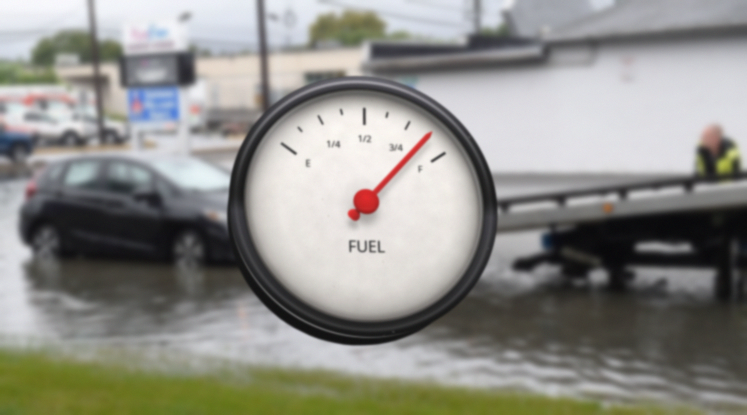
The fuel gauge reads 0.875
